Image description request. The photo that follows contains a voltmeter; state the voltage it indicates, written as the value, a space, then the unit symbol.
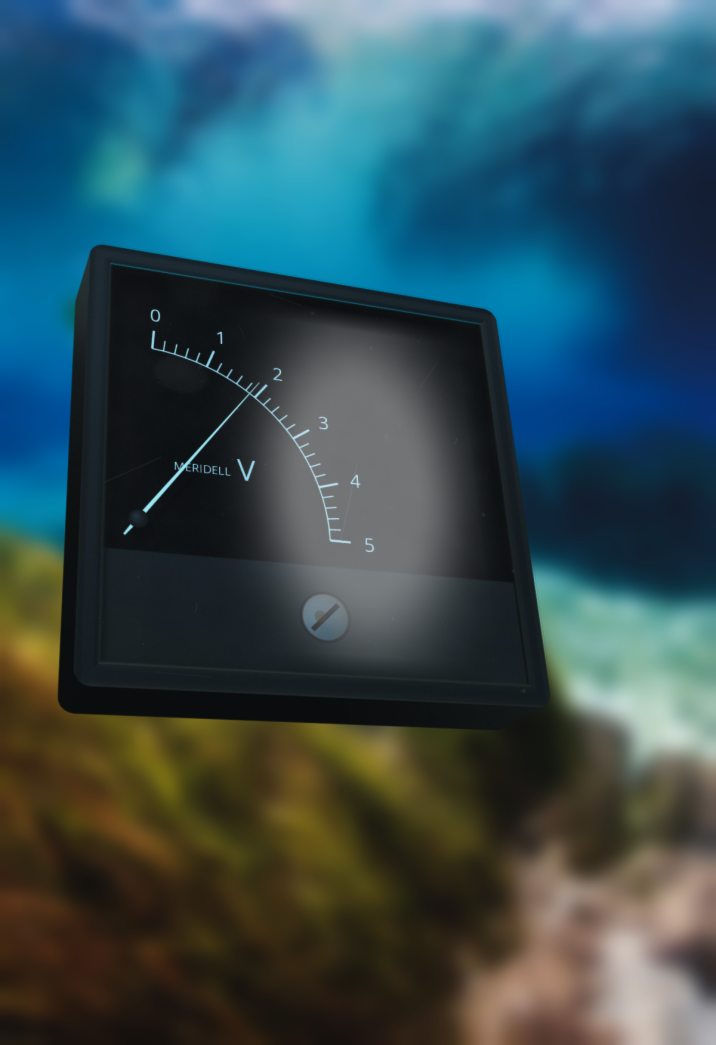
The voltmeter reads 1.9 V
